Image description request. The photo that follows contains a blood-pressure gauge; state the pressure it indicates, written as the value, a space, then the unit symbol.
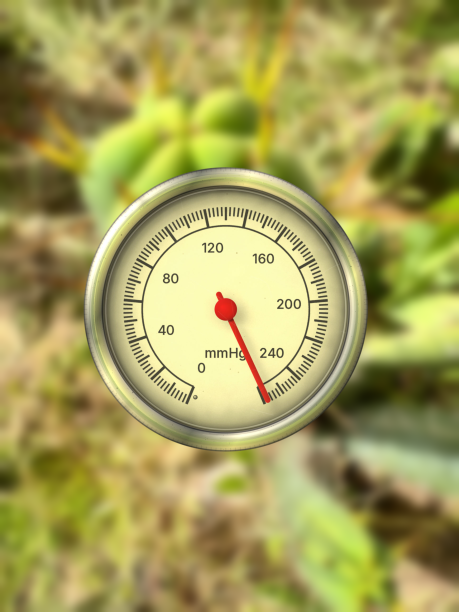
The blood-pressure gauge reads 258 mmHg
